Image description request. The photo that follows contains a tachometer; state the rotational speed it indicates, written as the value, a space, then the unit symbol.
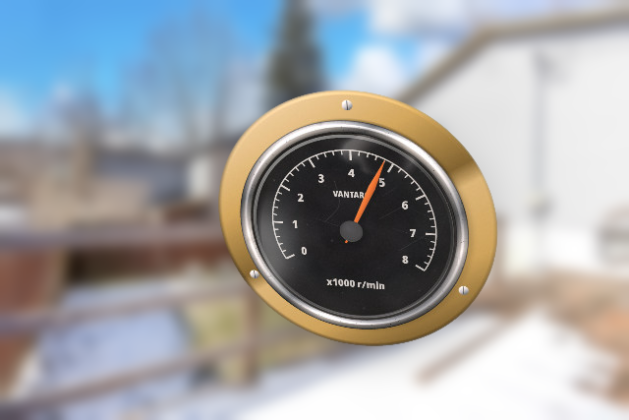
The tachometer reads 4800 rpm
